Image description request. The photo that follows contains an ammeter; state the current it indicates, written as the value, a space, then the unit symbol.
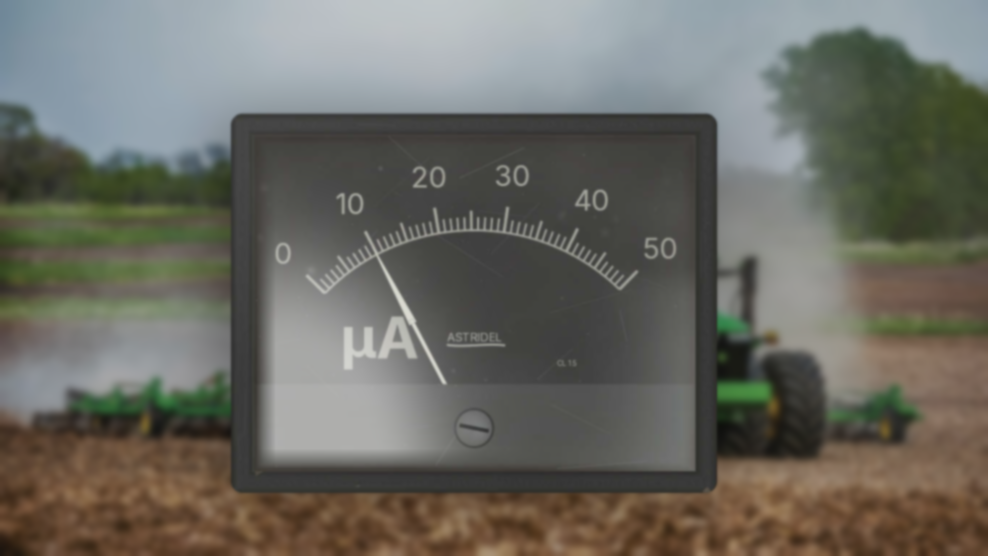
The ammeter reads 10 µA
